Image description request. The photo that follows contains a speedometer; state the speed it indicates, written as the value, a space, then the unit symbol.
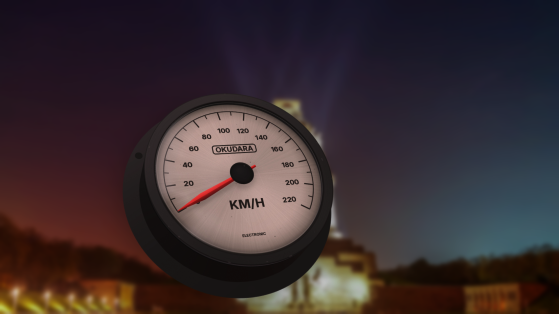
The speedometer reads 0 km/h
